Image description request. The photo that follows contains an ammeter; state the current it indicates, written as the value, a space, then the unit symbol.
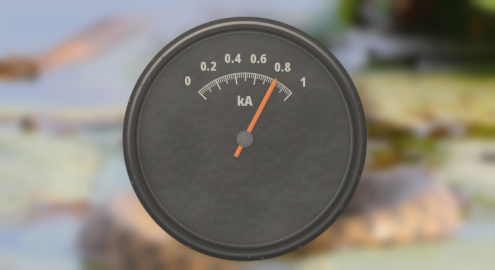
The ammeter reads 0.8 kA
